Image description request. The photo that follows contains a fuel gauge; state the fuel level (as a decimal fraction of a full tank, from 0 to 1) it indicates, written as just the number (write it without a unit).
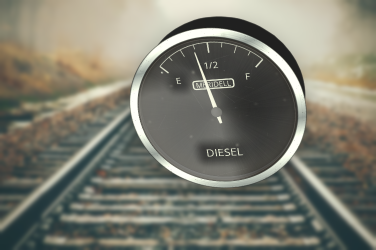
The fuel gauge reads 0.375
